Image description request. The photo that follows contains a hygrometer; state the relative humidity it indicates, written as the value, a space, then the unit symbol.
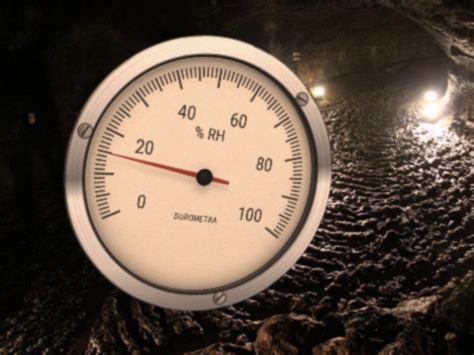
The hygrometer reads 15 %
